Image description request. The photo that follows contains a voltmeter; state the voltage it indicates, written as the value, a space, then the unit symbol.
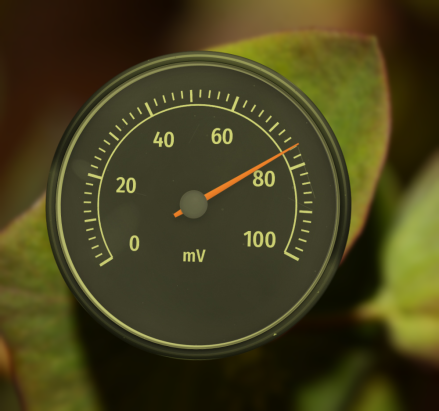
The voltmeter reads 76 mV
